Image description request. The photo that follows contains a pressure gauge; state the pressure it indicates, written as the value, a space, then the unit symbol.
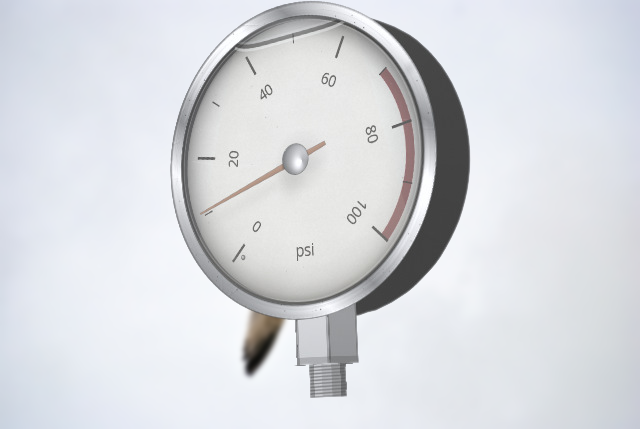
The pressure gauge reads 10 psi
